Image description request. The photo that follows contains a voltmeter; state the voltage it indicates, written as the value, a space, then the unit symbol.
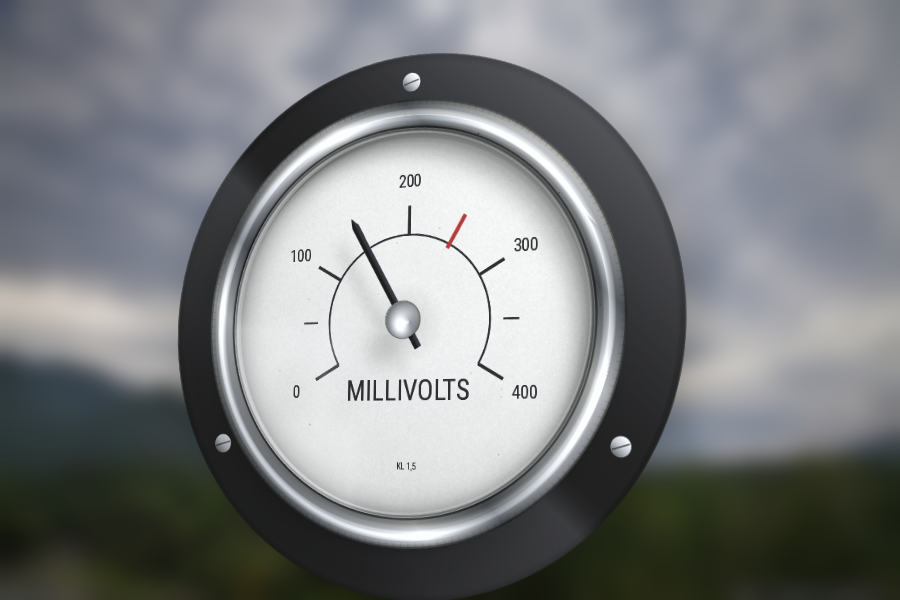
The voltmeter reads 150 mV
